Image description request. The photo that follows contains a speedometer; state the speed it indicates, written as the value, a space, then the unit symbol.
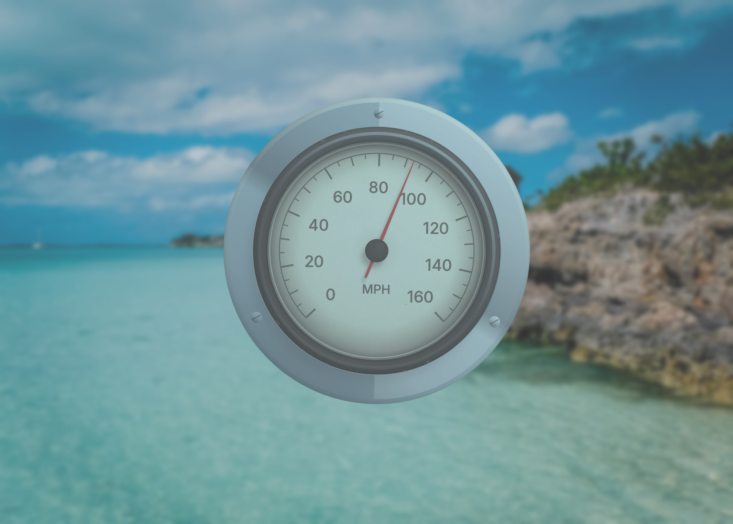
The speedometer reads 92.5 mph
